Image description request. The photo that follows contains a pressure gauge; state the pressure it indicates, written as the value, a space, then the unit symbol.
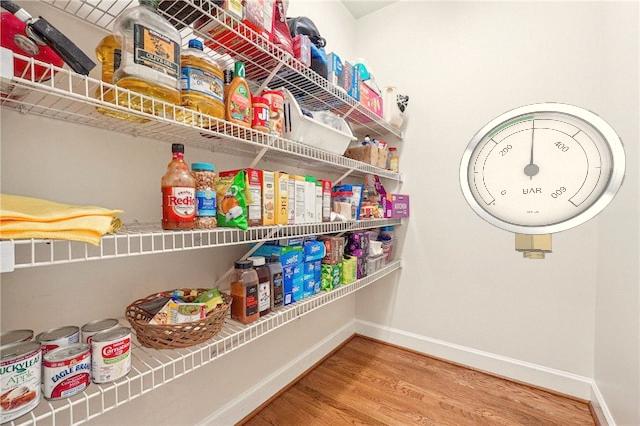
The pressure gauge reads 300 bar
